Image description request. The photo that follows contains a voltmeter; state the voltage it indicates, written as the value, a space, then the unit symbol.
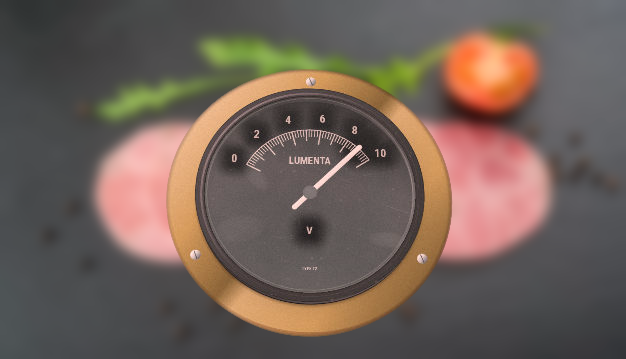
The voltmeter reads 9 V
